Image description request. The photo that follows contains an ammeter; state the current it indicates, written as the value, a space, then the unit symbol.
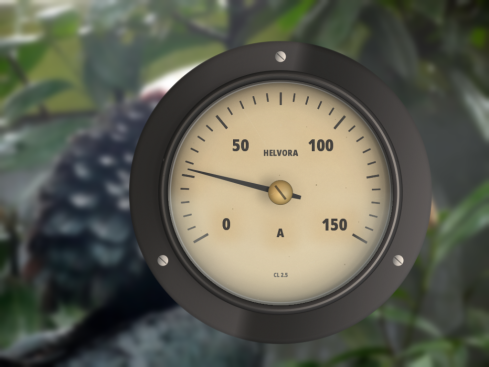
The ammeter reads 27.5 A
